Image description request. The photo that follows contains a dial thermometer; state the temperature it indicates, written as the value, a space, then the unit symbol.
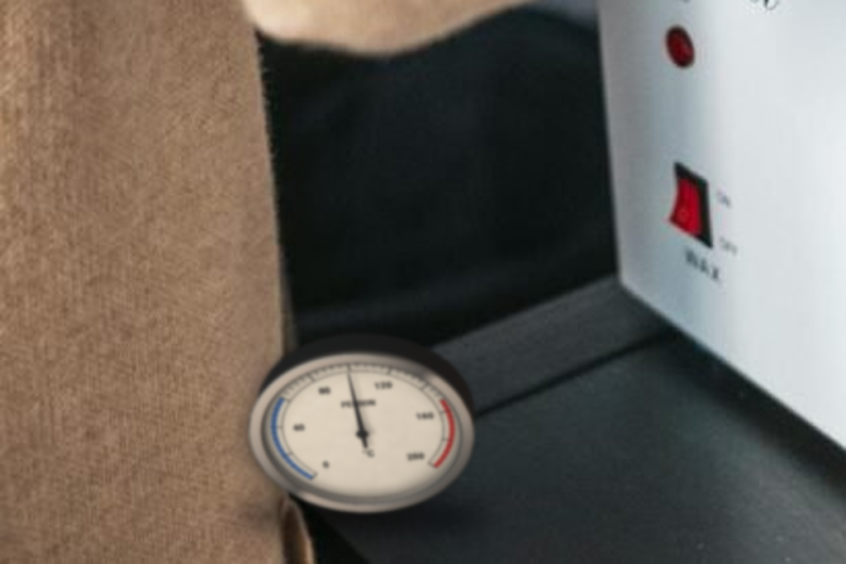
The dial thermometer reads 100 °C
